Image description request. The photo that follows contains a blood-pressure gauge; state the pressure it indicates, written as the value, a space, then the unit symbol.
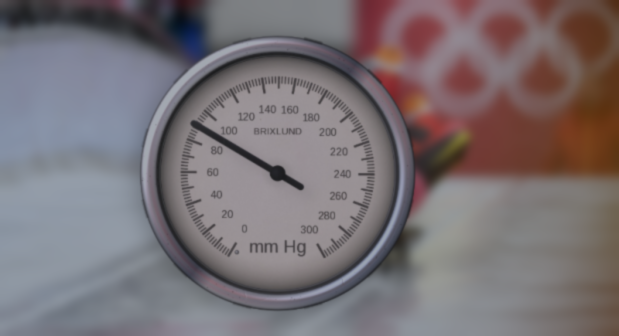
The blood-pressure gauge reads 90 mmHg
